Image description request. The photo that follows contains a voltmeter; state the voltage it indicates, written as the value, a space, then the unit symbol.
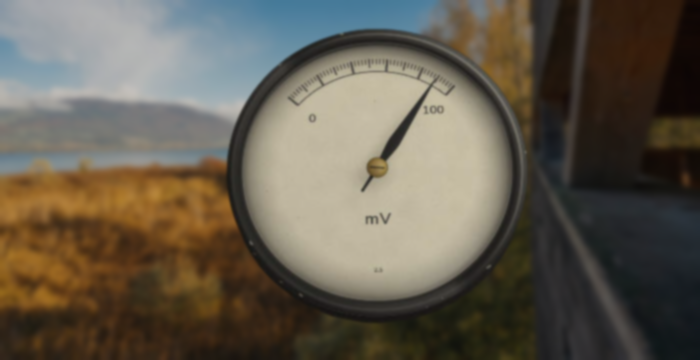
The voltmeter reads 90 mV
